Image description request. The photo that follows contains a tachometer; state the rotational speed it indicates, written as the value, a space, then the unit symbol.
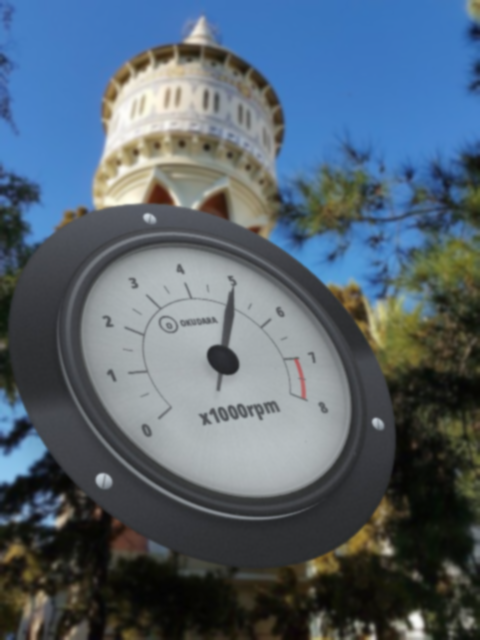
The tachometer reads 5000 rpm
